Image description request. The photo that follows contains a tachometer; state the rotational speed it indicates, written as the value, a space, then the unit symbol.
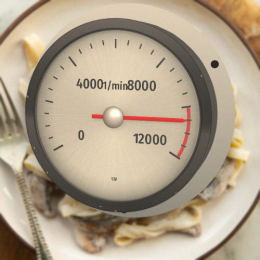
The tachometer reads 10500 rpm
